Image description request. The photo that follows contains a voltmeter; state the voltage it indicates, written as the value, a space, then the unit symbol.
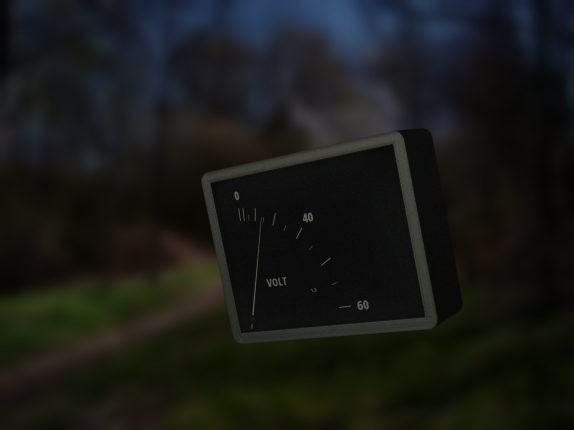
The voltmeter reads 25 V
